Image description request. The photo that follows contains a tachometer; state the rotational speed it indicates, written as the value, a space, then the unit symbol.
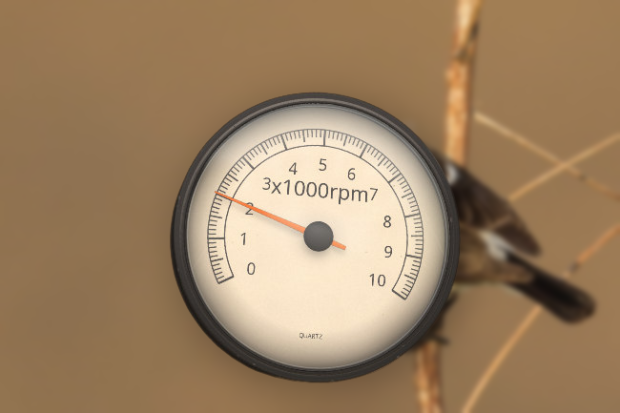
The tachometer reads 2000 rpm
